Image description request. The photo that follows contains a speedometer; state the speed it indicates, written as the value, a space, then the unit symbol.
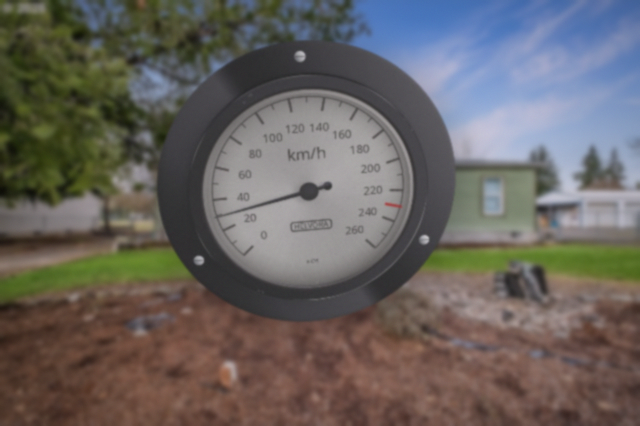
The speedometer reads 30 km/h
